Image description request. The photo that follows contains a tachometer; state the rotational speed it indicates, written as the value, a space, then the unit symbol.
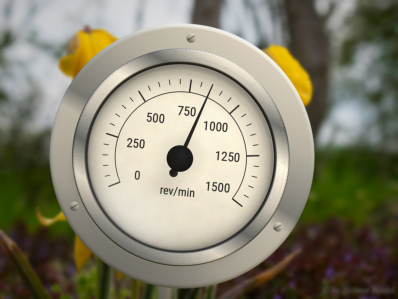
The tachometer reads 850 rpm
